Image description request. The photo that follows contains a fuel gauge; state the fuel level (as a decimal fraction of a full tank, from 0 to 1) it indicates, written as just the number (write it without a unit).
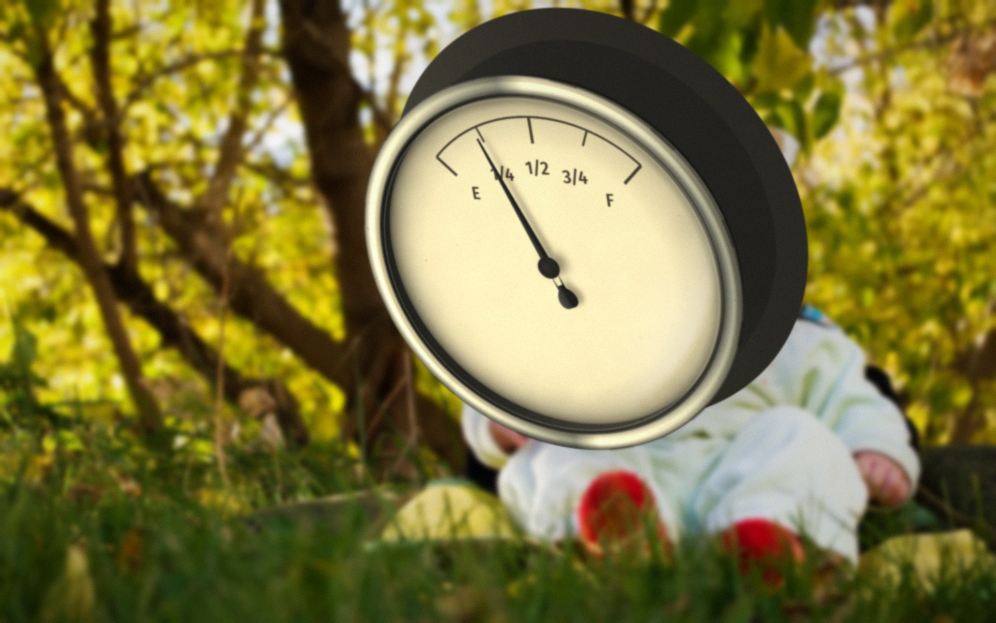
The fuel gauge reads 0.25
